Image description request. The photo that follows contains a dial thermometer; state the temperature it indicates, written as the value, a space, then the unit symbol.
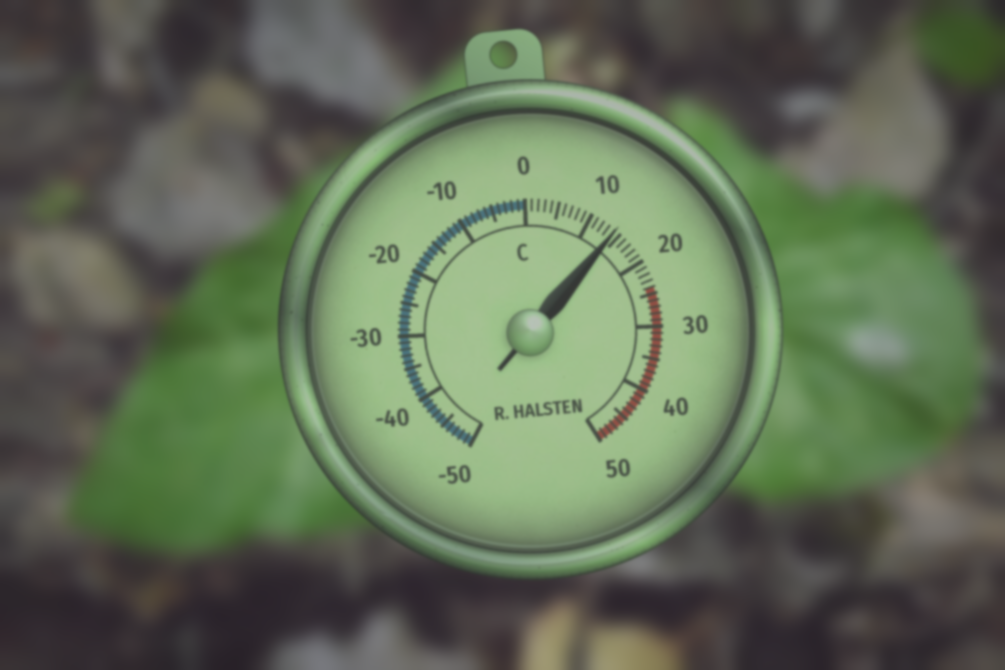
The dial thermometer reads 14 °C
